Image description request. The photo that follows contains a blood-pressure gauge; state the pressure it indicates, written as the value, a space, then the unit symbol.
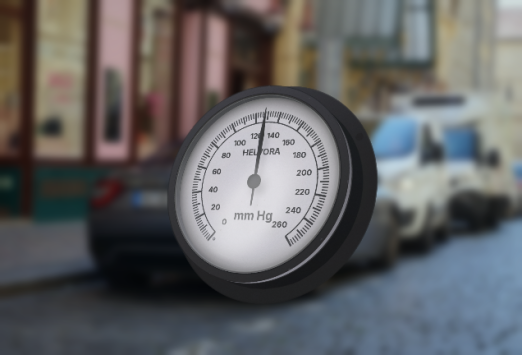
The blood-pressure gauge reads 130 mmHg
